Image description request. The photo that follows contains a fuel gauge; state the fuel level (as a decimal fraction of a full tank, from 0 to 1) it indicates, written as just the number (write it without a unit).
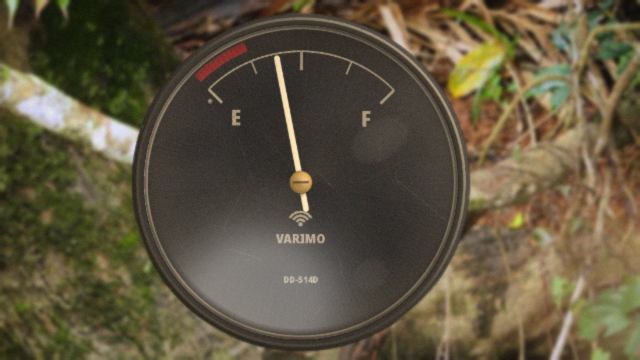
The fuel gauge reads 0.375
